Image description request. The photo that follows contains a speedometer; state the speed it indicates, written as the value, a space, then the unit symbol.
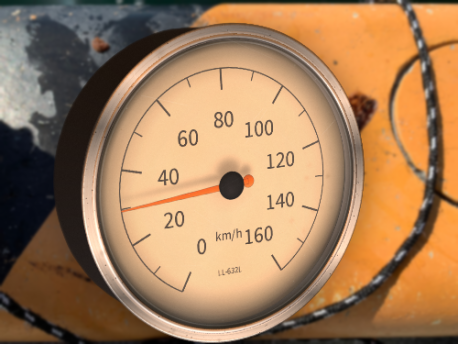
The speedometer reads 30 km/h
